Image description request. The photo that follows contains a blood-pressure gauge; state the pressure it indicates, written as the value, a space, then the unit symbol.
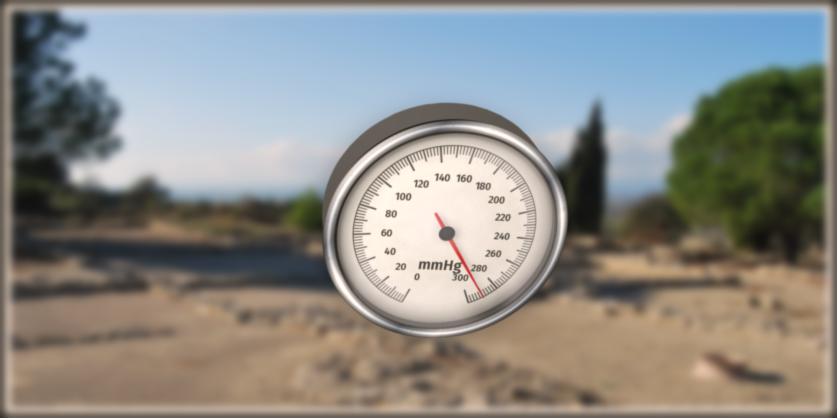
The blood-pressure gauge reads 290 mmHg
